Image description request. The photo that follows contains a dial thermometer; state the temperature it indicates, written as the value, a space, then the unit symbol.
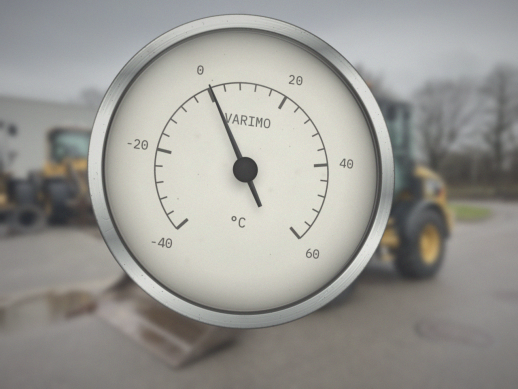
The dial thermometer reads 0 °C
